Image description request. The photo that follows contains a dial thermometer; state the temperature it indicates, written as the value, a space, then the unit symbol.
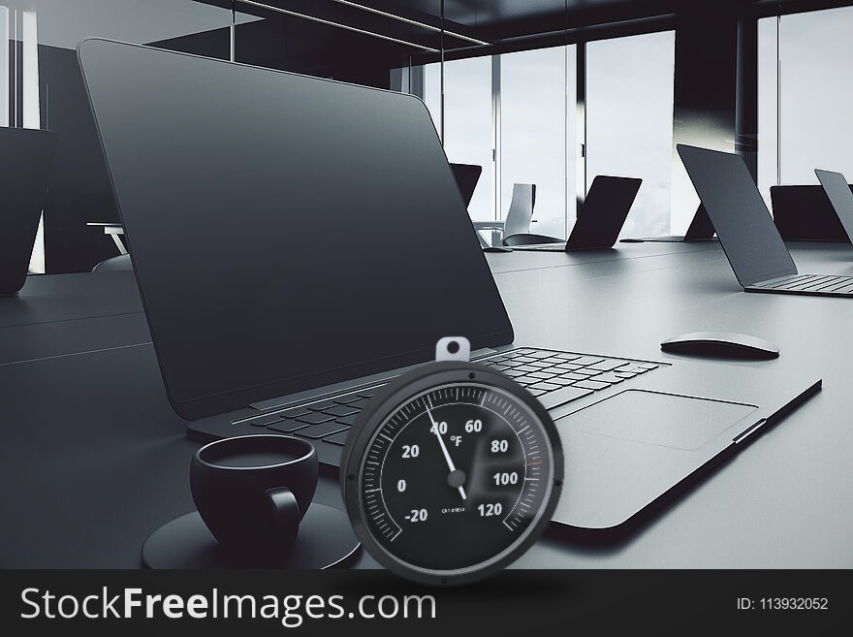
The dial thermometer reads 38 °F
